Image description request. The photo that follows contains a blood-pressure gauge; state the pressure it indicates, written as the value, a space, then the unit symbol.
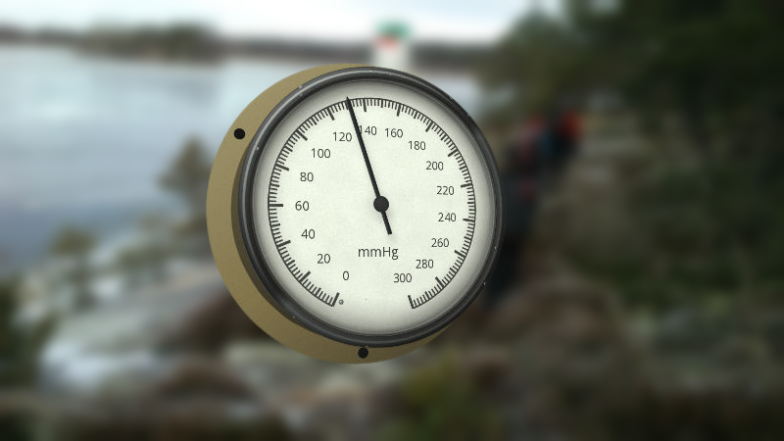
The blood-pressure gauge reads 130 mmHg
